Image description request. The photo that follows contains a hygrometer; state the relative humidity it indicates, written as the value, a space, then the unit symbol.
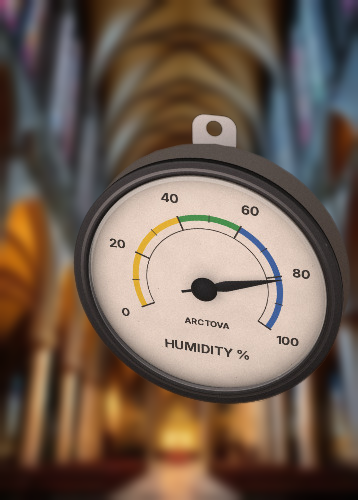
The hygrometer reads 80 %
